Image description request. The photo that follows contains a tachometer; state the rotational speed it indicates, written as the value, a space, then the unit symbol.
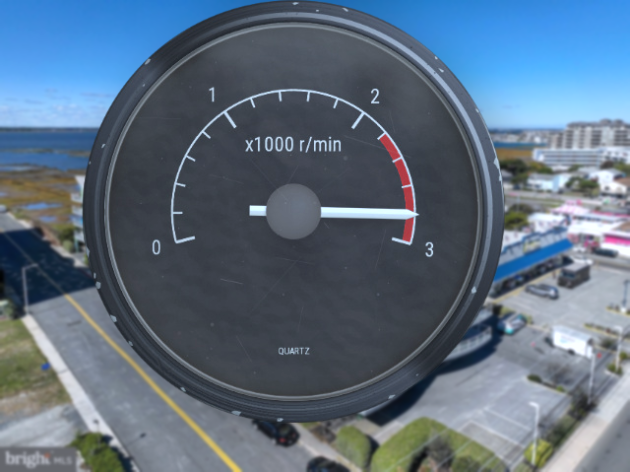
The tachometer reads 2800 rpm
